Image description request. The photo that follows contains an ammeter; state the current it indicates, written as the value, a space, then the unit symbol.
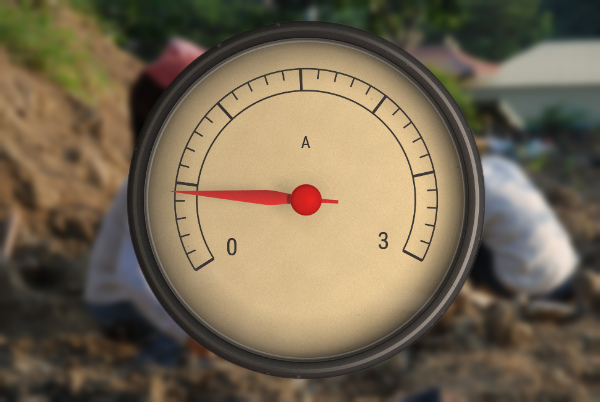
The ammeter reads 0.45 A
